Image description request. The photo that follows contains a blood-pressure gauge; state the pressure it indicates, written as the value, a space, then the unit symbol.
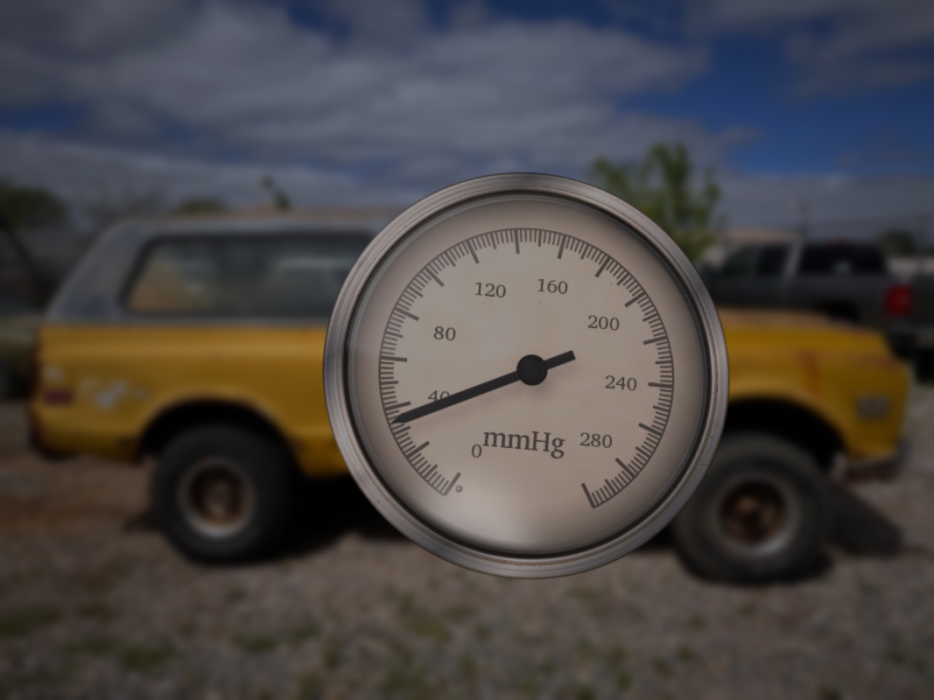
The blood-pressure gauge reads 34 mmHg
